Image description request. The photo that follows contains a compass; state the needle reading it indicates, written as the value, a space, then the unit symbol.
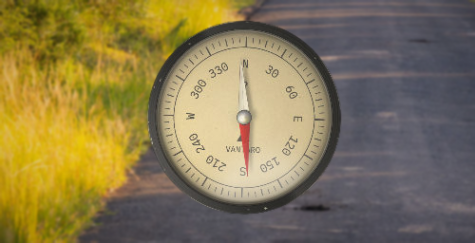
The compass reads 175 °
